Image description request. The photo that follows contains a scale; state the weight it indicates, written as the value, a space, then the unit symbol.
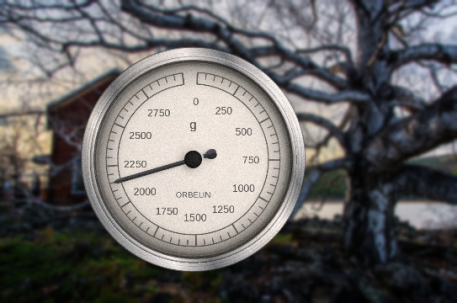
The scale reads 2150 g
